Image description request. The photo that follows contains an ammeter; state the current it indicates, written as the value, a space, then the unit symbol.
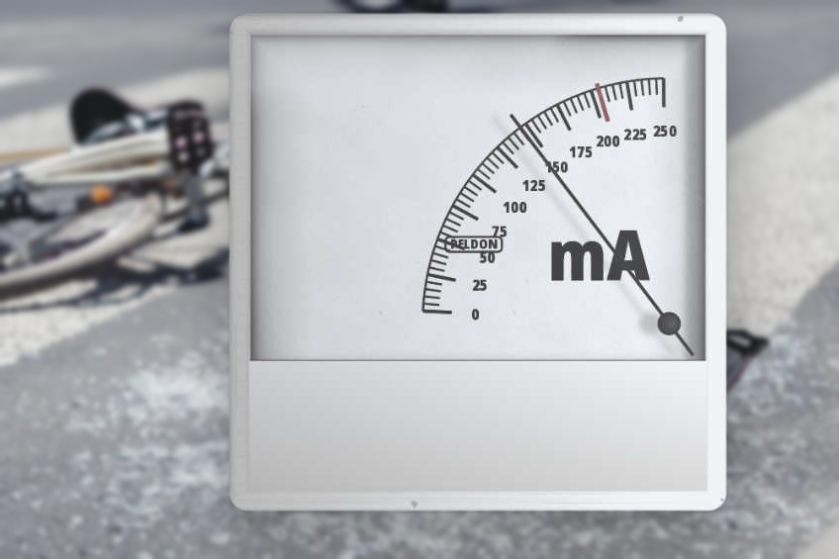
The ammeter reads 145 mA
